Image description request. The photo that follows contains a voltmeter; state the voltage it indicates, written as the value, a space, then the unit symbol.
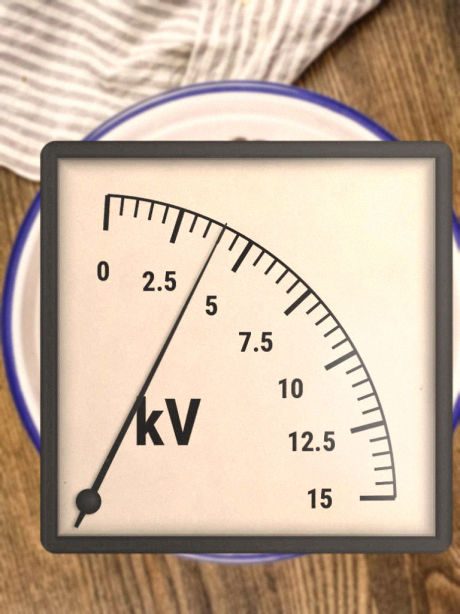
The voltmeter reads 4 kV
